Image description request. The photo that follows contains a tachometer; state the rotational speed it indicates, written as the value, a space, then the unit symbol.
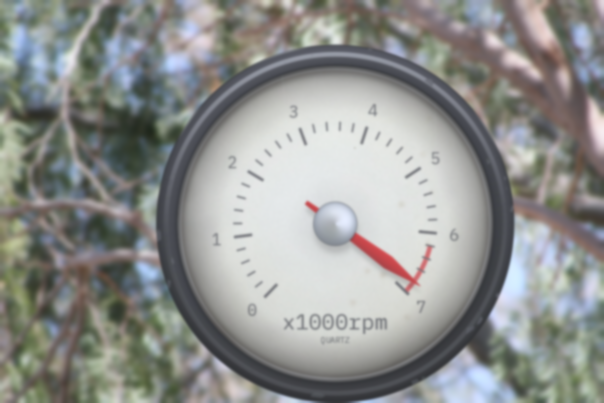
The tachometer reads 6800 rpm
